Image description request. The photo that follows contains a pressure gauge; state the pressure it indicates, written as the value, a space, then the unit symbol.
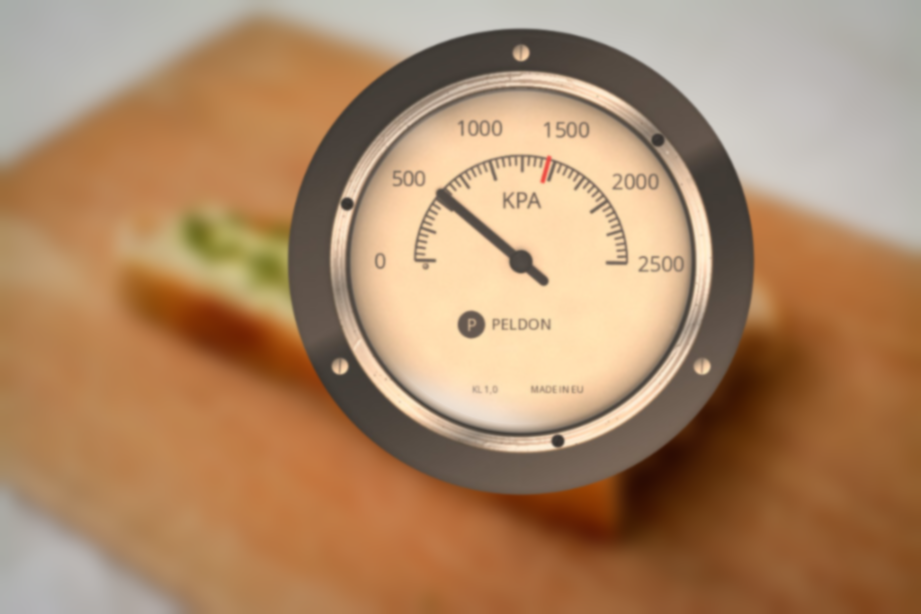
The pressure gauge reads 550 kPa
